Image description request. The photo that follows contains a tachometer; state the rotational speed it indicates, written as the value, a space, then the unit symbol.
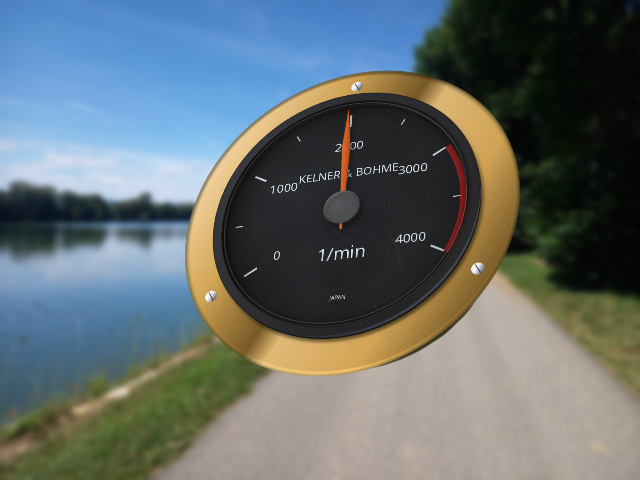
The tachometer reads 2000 rpm
